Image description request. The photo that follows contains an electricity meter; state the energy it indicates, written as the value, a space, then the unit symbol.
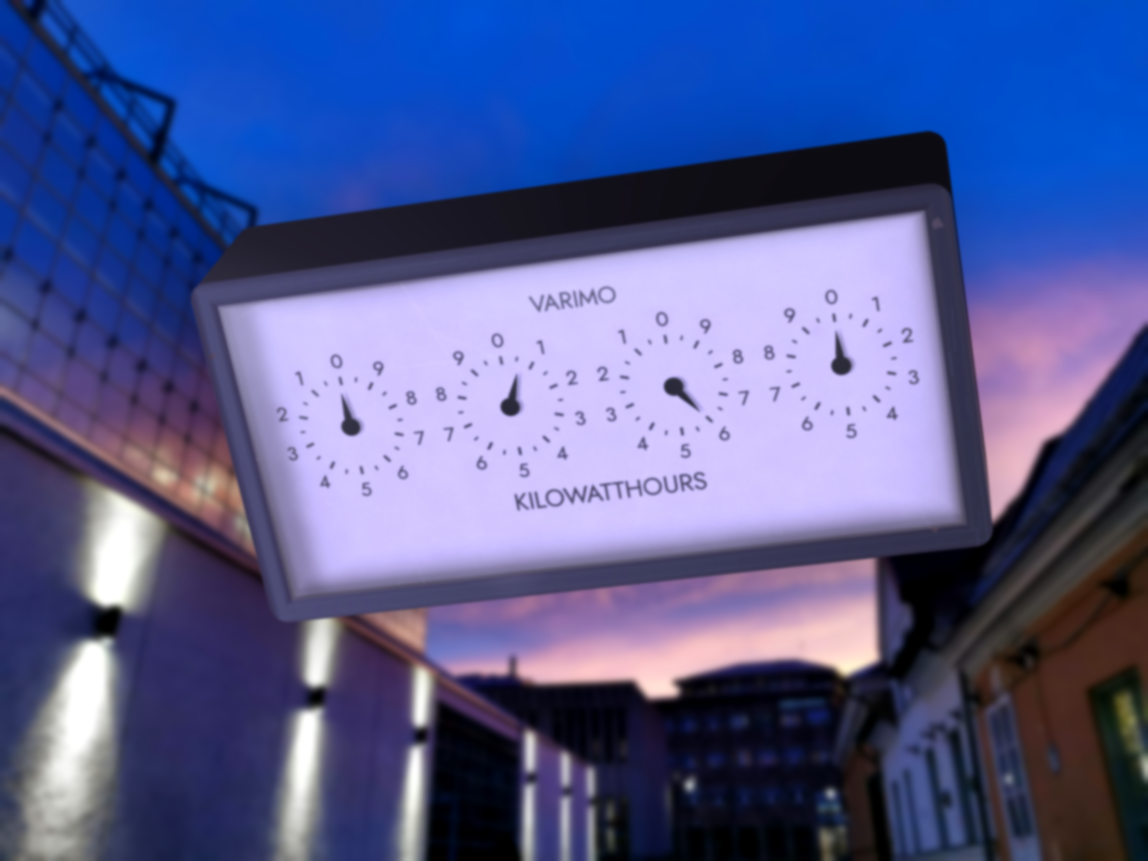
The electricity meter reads 60 kWh
